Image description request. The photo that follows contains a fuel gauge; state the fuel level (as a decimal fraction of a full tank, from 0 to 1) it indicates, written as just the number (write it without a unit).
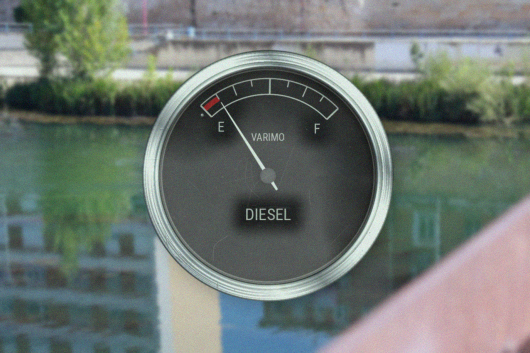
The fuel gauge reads 0.125
